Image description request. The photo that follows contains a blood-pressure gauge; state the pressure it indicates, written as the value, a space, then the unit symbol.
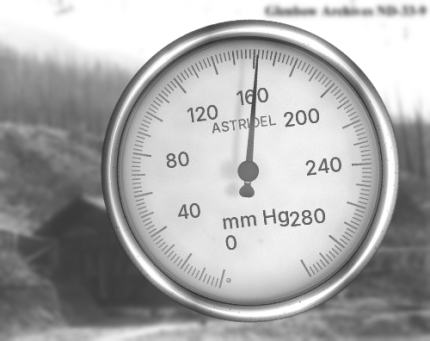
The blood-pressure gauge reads 162 mmHg
